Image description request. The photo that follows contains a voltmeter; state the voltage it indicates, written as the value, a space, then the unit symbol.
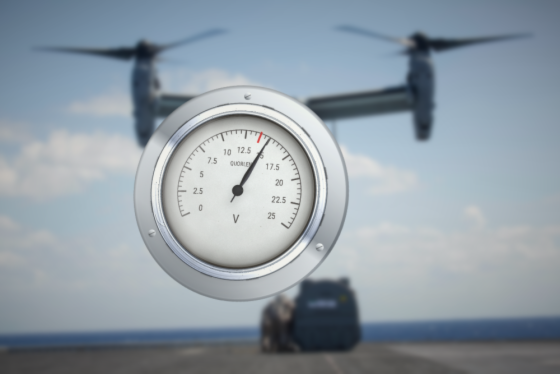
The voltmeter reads 15 V
